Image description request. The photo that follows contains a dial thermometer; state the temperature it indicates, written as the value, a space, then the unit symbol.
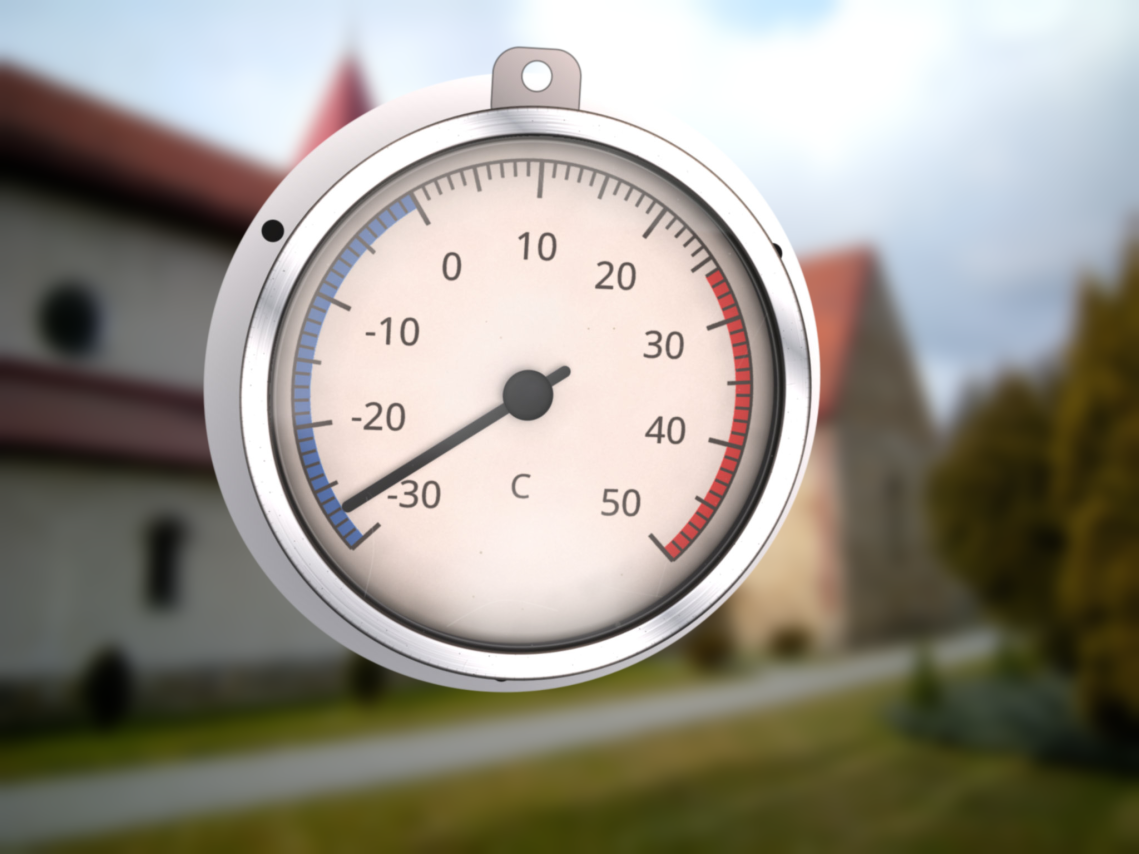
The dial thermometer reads -27 °C
